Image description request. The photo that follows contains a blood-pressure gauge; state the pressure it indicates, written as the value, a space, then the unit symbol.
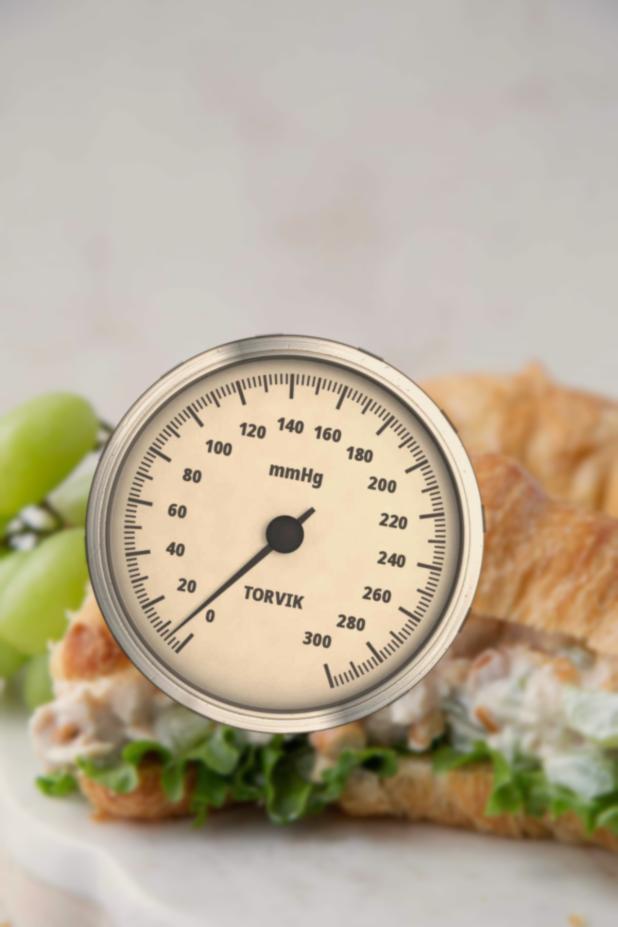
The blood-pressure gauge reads 6 mmHg
